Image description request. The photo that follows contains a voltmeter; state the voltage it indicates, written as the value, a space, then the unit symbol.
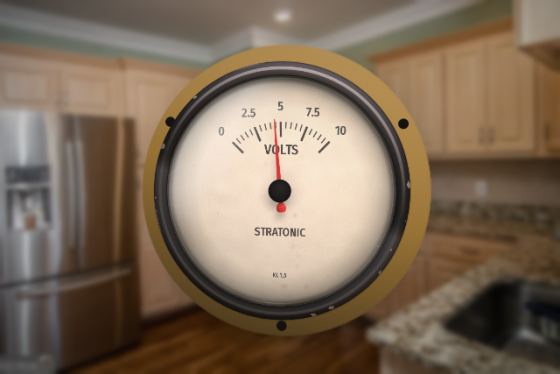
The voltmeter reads 4.5 V
